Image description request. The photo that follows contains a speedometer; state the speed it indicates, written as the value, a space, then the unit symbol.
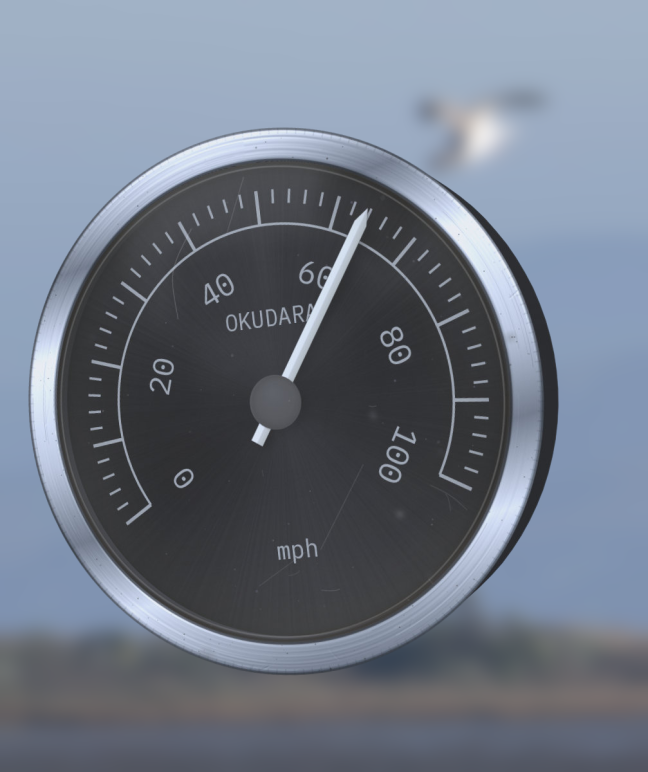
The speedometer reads 64 mph
